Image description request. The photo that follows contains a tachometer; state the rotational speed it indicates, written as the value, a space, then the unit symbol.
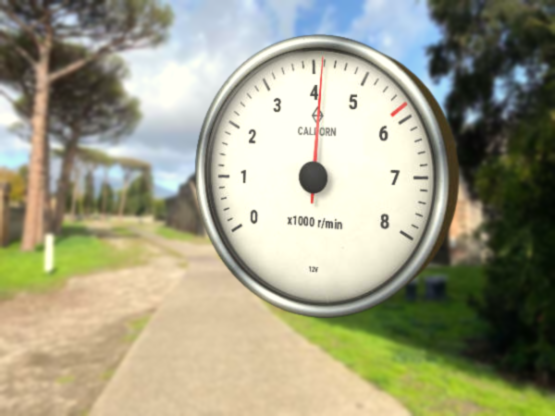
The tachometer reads 4200 rpm
